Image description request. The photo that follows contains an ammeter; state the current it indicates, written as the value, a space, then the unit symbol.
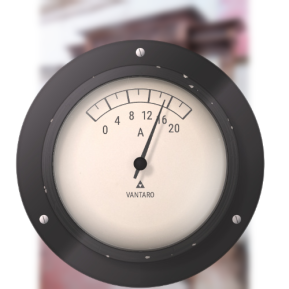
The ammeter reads 15 A
